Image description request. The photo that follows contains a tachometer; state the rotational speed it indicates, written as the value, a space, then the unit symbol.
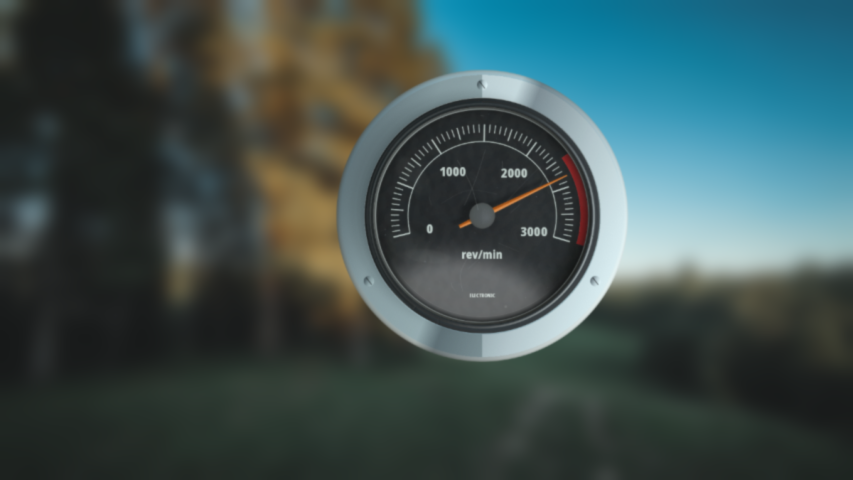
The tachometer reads 2400 rpm
